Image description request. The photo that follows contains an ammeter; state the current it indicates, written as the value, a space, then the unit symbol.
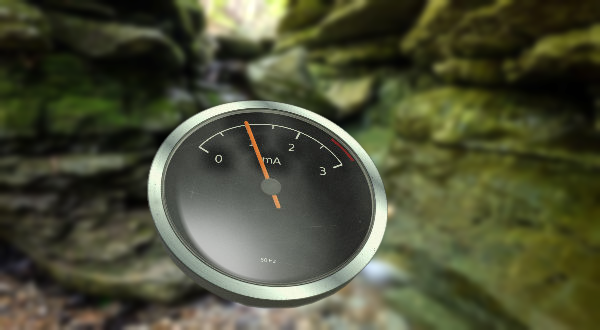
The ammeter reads 1 mA
